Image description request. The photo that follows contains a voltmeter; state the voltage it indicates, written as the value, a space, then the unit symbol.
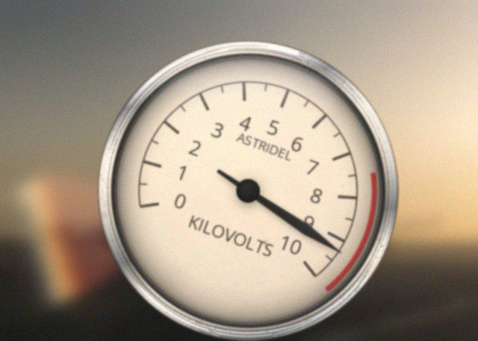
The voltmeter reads 9.25 kV
